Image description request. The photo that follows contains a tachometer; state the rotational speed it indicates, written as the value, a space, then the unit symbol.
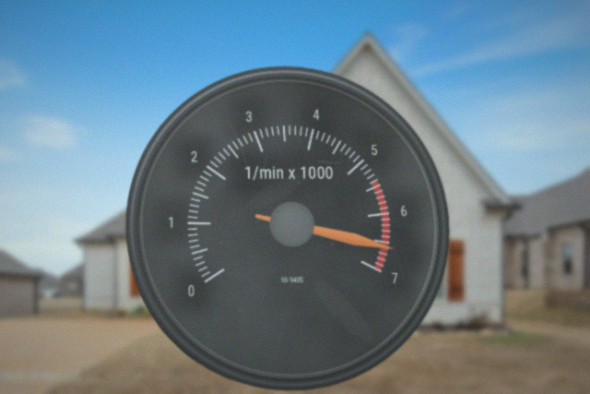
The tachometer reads 6600 rpm
